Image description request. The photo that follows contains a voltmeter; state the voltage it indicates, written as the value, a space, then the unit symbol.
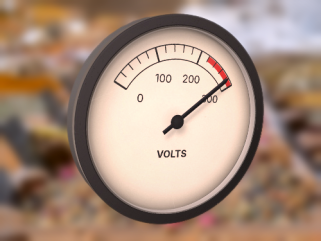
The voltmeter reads 280 V
